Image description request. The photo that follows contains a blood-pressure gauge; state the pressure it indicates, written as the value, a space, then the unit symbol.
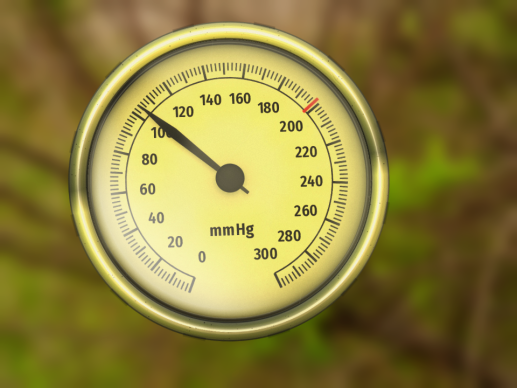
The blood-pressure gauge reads 104 mmHg
